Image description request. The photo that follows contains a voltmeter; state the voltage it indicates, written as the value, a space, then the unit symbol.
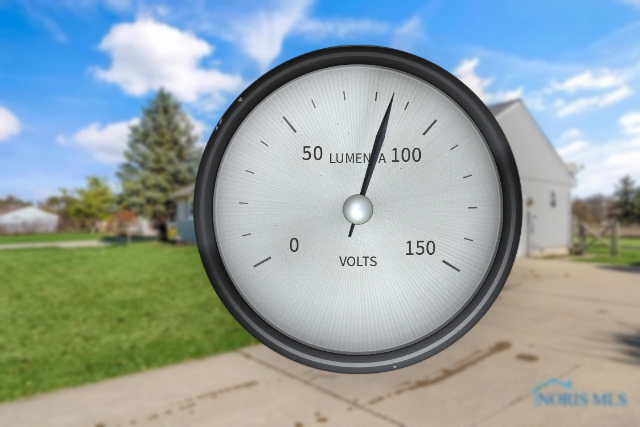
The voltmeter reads 85 V
